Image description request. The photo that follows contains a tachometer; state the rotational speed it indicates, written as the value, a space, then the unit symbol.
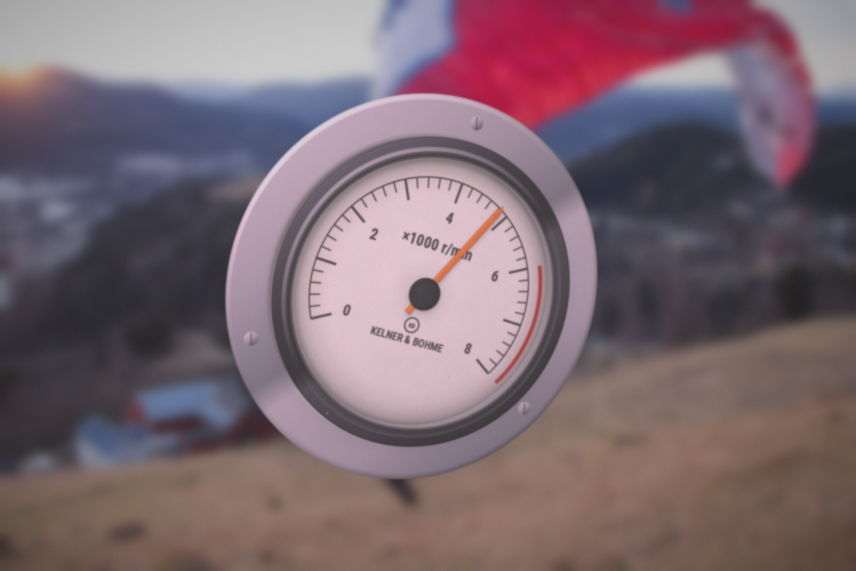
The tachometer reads 4800 rpm
